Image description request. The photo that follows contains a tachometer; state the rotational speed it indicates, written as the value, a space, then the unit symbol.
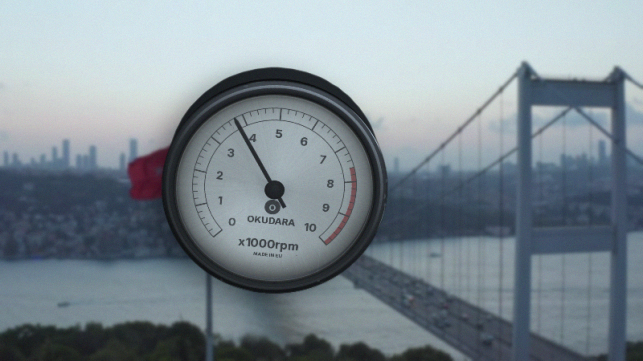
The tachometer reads 3800 rpm
